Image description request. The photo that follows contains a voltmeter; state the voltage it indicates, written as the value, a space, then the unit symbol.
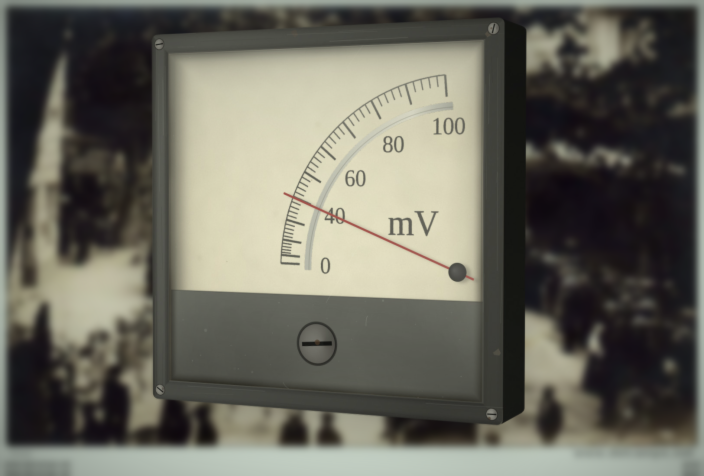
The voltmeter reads 40 mV
